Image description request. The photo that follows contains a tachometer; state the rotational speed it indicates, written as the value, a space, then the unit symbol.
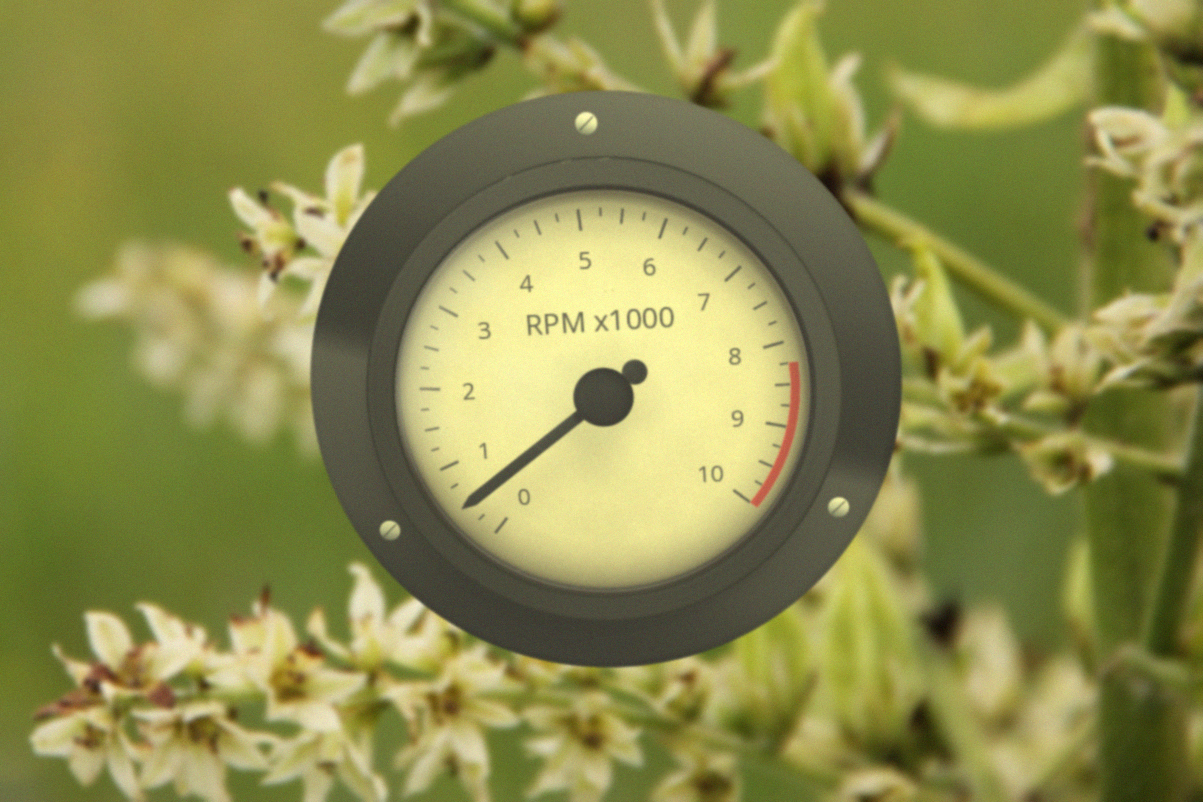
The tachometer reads 500 rpm
